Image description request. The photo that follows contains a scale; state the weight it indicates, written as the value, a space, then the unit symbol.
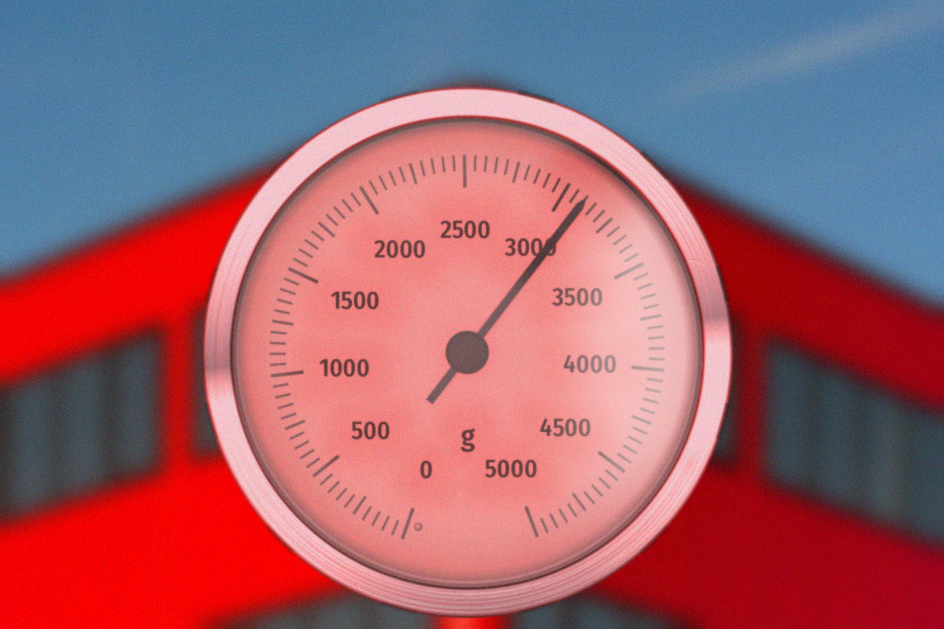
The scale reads 3100 g
